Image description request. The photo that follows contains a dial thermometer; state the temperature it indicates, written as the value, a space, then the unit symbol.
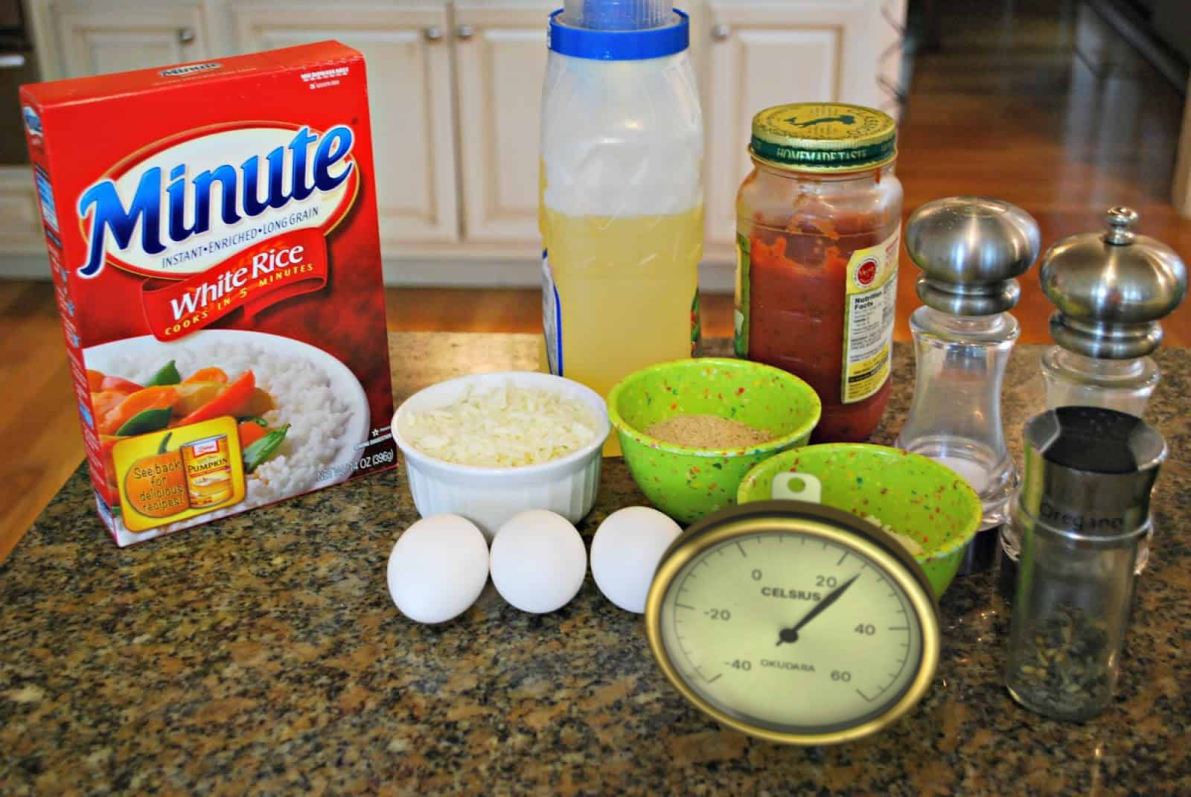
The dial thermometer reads 24 °C
